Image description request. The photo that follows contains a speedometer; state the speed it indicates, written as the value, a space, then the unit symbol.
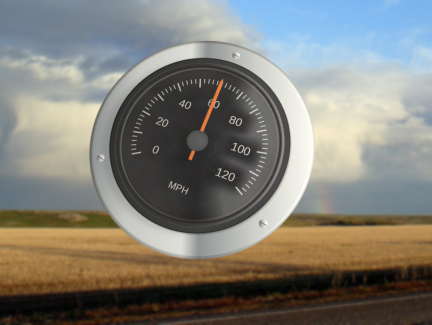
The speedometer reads 60 mph
